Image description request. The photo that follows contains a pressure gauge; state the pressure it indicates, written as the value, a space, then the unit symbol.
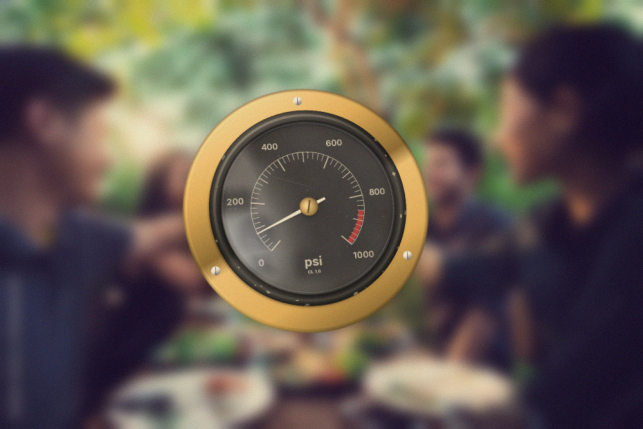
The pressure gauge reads 80 psi
